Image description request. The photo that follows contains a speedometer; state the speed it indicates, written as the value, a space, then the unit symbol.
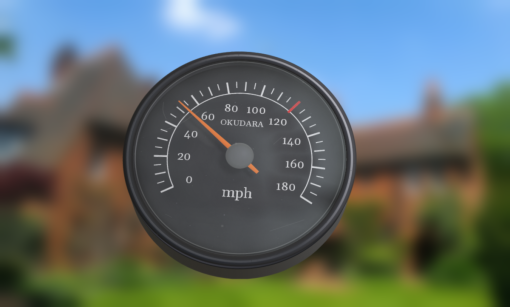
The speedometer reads 52.5 mph
